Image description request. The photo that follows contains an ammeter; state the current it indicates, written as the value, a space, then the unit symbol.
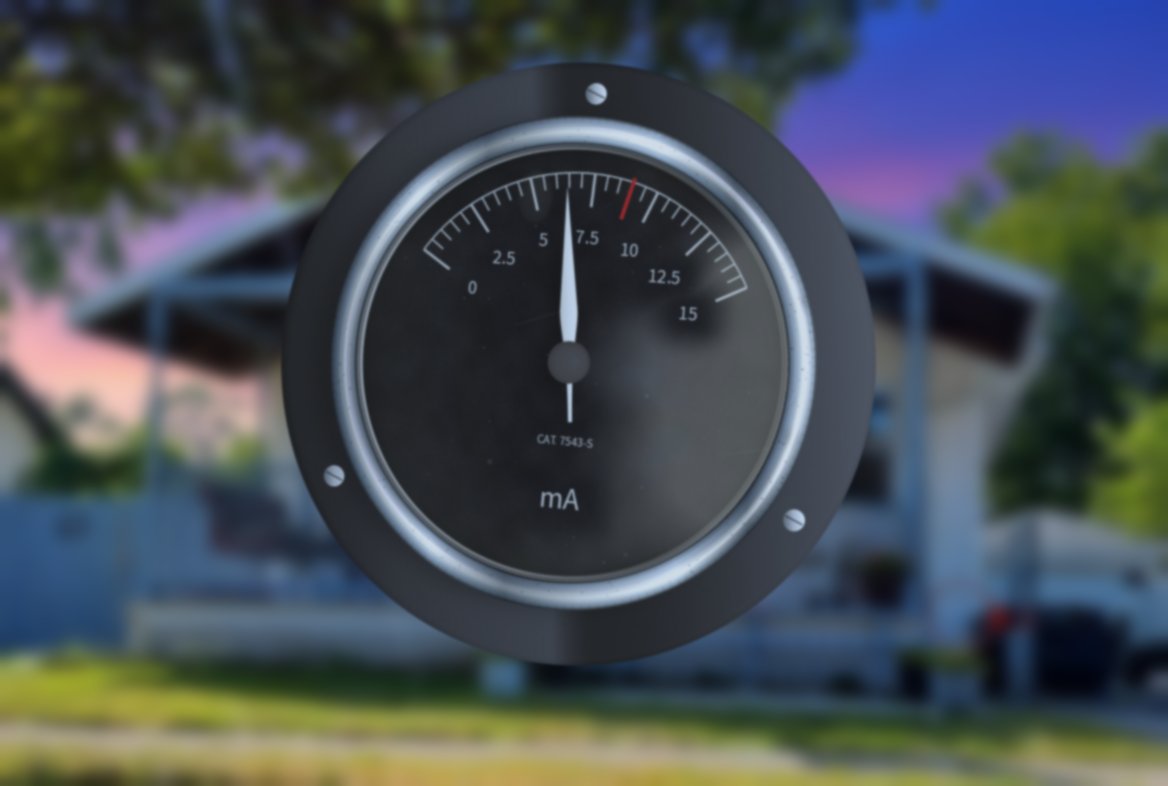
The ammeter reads 6.5 mA
